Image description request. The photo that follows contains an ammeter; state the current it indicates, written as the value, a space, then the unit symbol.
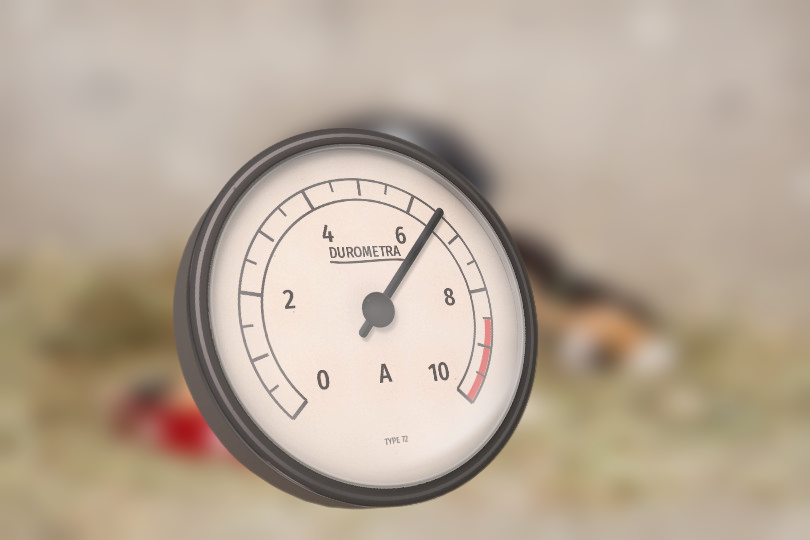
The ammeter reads 6.5 A
